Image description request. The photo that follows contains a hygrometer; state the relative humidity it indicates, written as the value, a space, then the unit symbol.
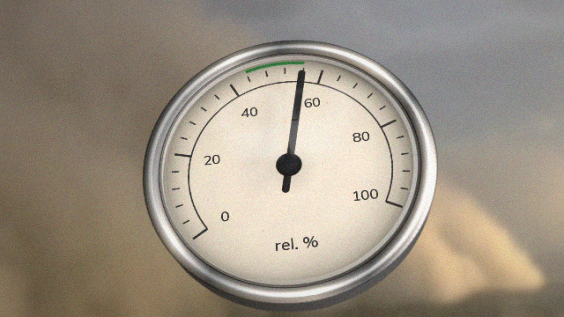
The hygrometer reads 56 %
